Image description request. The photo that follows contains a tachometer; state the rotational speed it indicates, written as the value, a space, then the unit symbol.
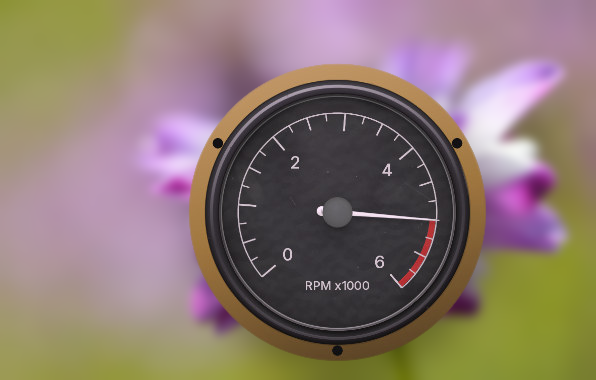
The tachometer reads 5000 rpm
